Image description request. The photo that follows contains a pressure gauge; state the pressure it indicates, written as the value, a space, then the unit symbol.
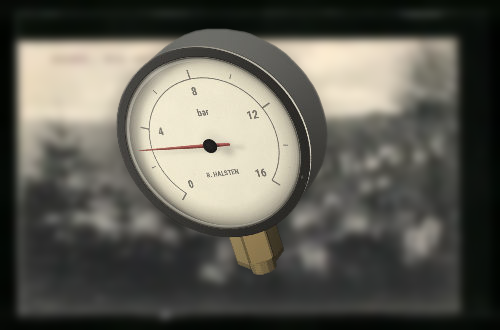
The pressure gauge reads 3 bar
